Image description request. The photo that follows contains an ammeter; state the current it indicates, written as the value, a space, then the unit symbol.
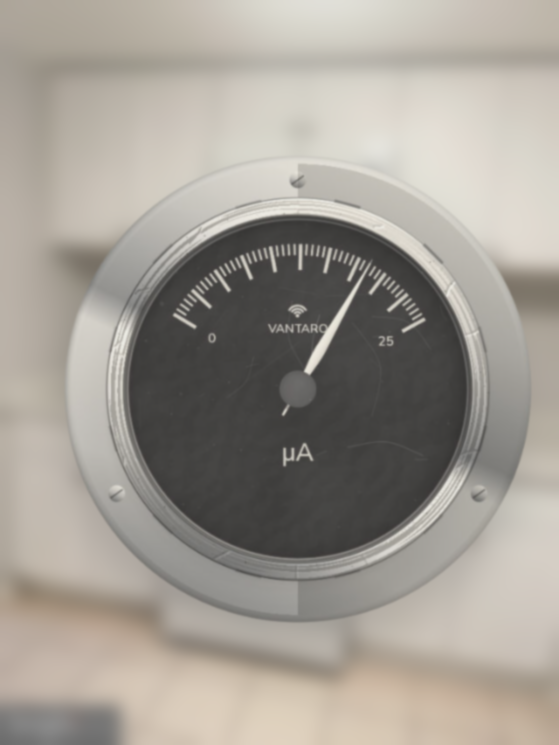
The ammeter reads 18.5 µA
